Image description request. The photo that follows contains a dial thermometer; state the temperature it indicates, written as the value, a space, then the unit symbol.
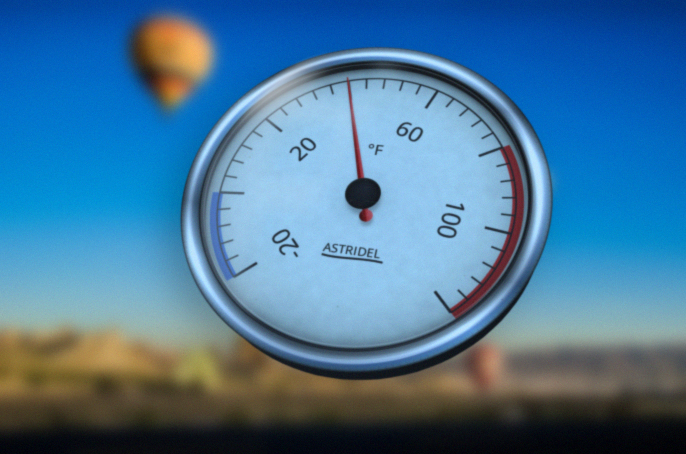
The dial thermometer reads 40 °F
